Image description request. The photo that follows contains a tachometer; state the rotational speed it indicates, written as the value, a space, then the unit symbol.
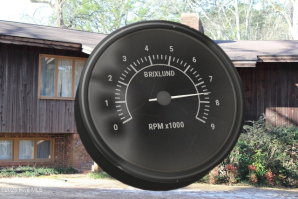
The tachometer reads 7600 rpm
